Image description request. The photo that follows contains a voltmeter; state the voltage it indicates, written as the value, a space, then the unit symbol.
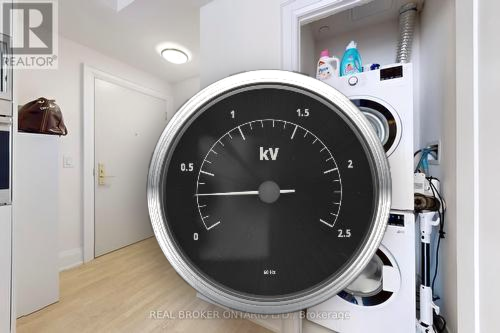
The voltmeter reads 0.3 kV
